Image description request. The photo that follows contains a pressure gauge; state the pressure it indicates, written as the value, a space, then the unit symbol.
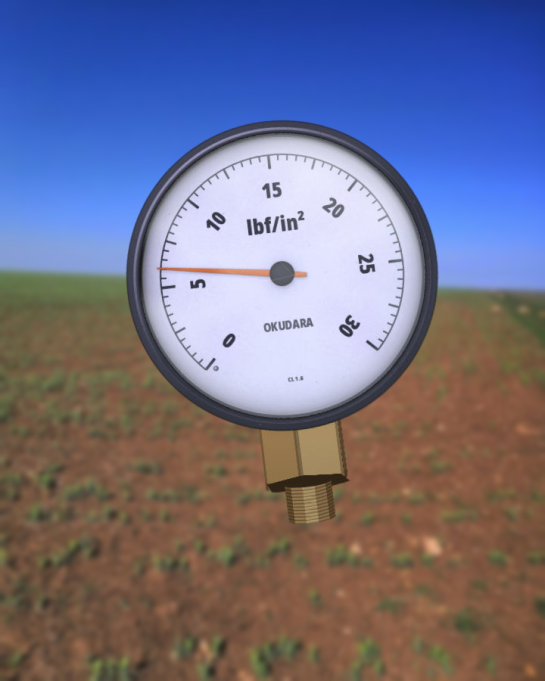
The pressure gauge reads 6 psi
